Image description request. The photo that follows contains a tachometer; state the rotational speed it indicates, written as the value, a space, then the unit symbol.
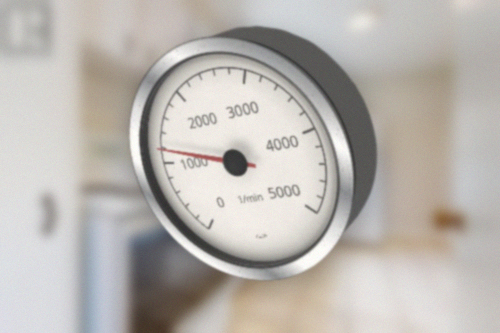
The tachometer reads 1200 rpm
